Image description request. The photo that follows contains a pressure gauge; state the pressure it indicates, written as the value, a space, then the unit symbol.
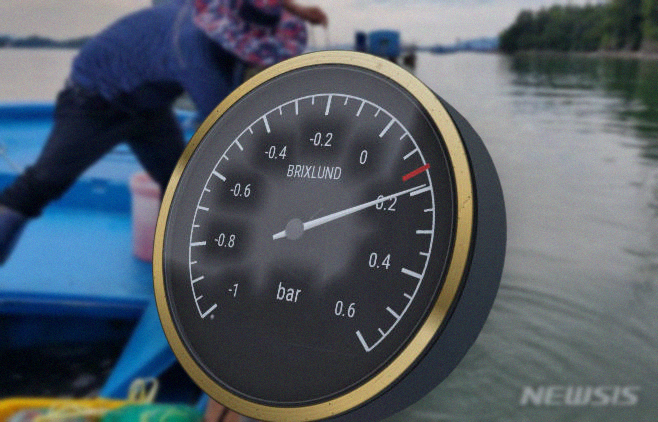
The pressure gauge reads 0.2 bar
